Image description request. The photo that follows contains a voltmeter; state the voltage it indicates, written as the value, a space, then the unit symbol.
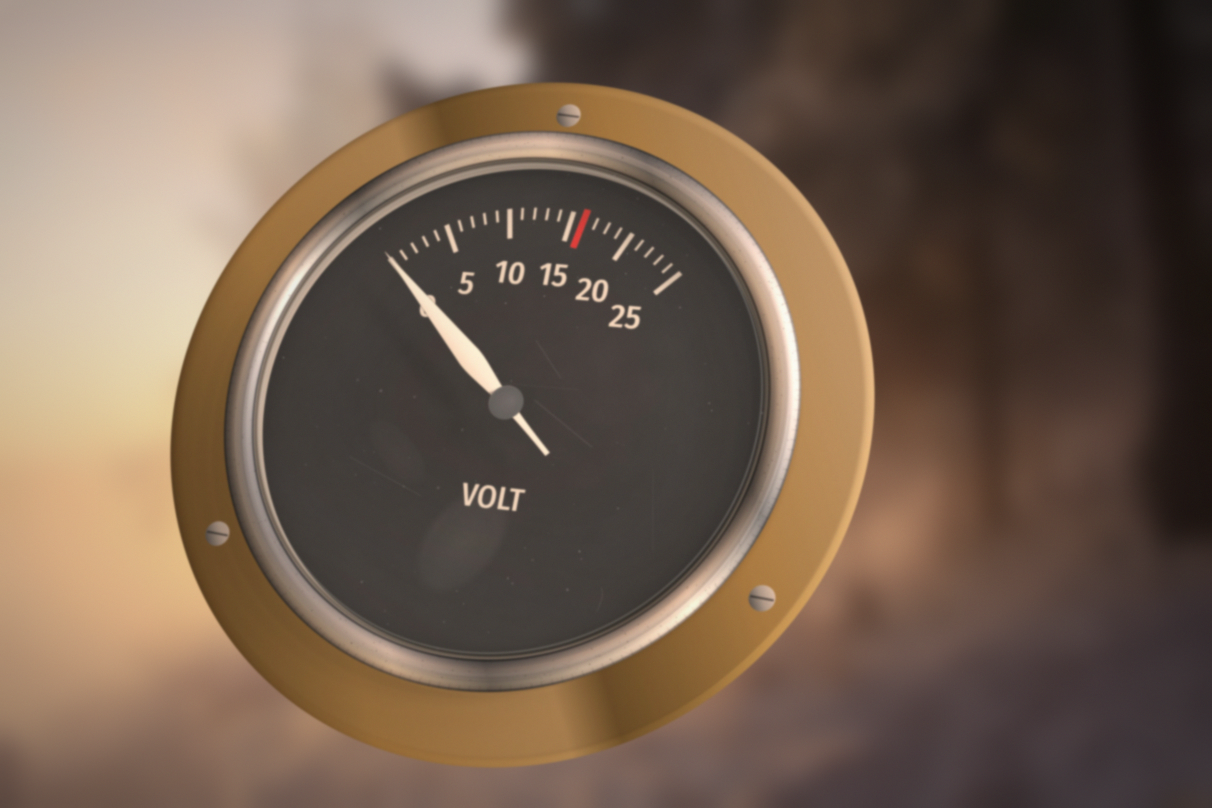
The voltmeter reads 0 V
